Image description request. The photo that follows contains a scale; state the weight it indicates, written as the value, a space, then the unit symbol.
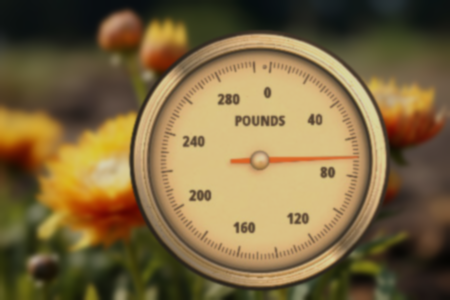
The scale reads 70 lb
